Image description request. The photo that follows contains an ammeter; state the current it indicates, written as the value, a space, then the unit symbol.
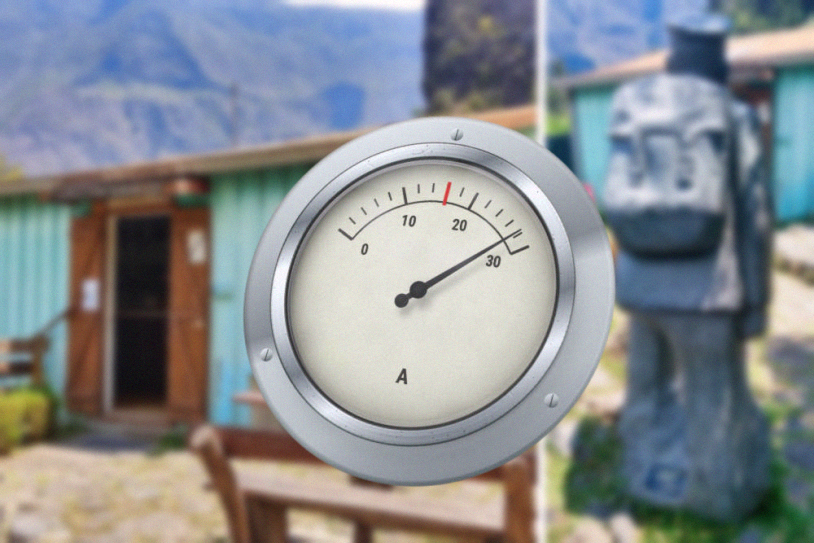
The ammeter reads 28 A
